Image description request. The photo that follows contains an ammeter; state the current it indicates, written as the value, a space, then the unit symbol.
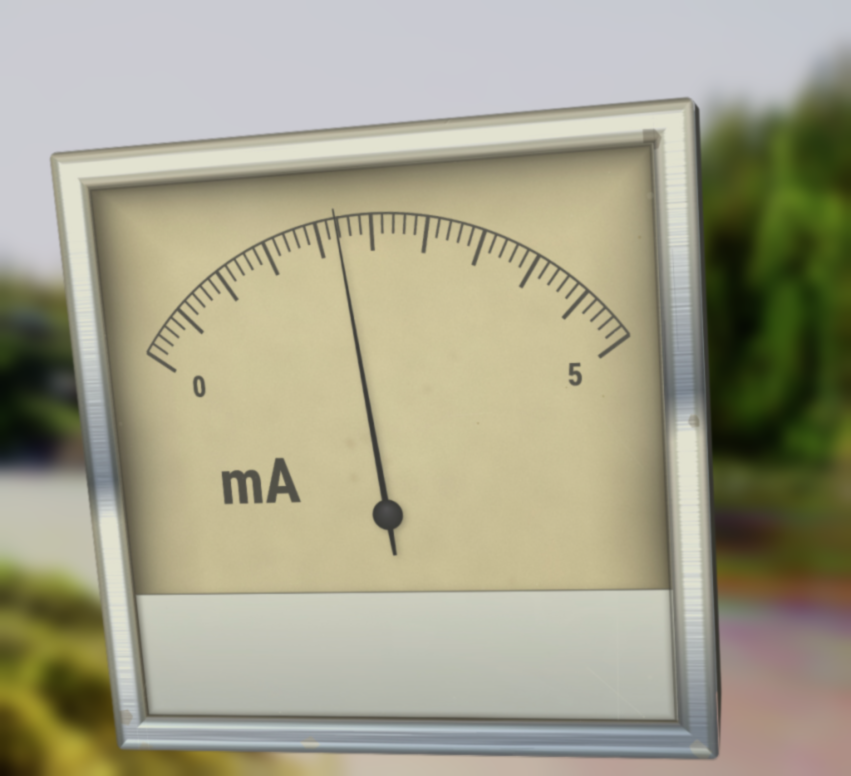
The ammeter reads 2.2 mA
